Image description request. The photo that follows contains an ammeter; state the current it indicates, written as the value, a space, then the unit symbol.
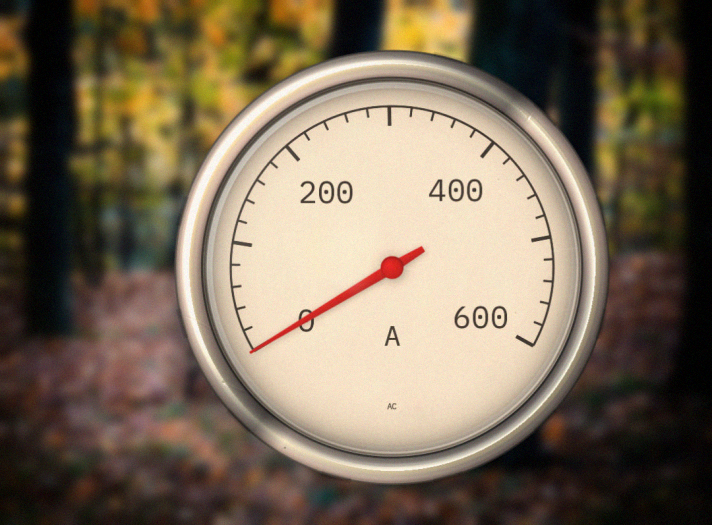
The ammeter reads 0 A
